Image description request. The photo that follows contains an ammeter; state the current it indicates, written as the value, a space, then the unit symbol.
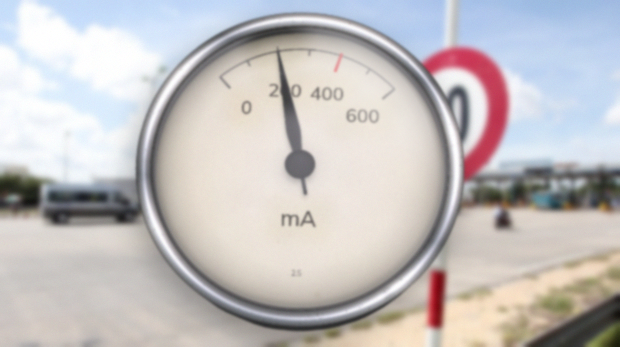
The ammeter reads 200 mA
